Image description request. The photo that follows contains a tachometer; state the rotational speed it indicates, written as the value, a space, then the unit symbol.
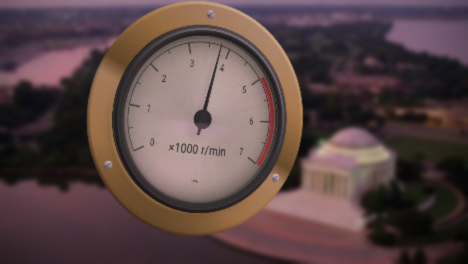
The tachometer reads 3750 rpm
